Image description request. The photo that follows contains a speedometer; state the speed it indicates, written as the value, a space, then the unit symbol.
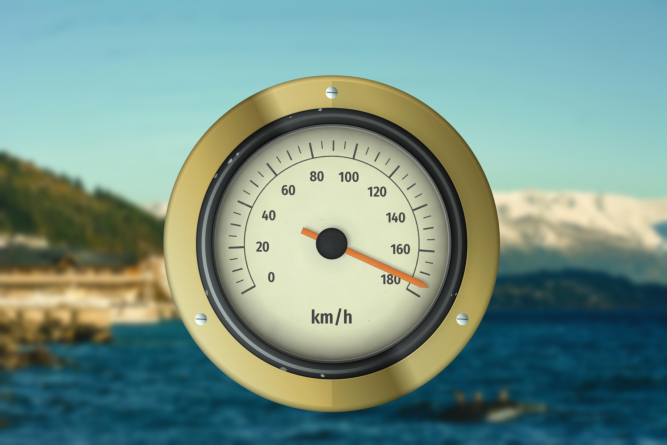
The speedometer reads 175 km/h
